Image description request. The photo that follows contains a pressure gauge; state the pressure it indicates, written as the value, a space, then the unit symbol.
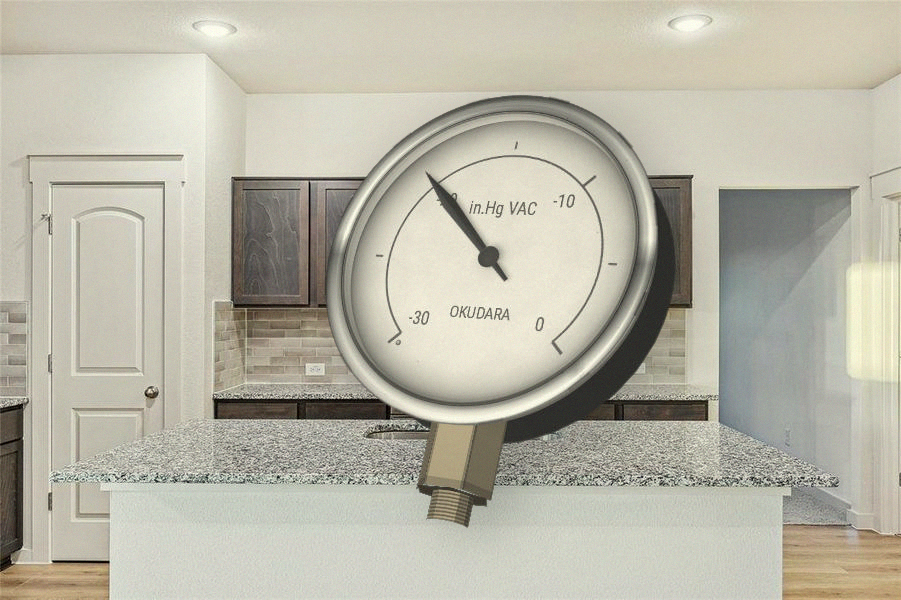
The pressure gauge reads -20 inHg
